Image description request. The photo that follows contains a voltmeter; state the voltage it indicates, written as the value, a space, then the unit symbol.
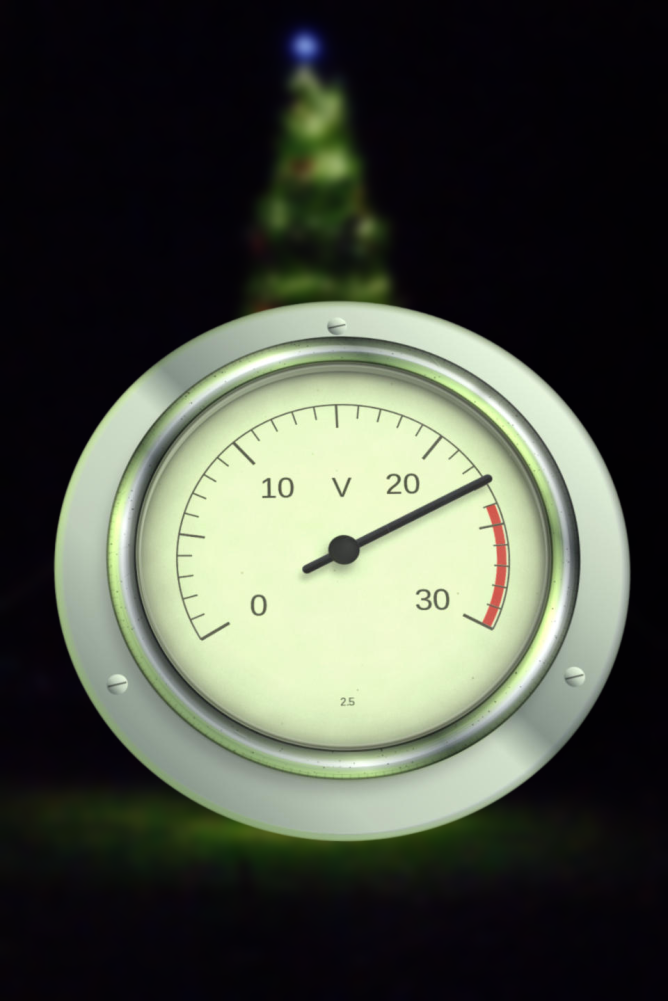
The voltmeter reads 23 V
